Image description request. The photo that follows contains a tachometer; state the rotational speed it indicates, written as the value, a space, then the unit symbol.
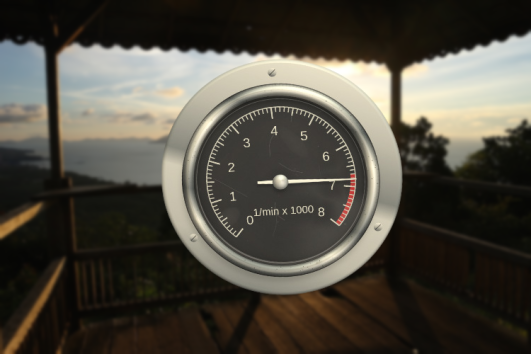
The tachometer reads 6800 rpm
